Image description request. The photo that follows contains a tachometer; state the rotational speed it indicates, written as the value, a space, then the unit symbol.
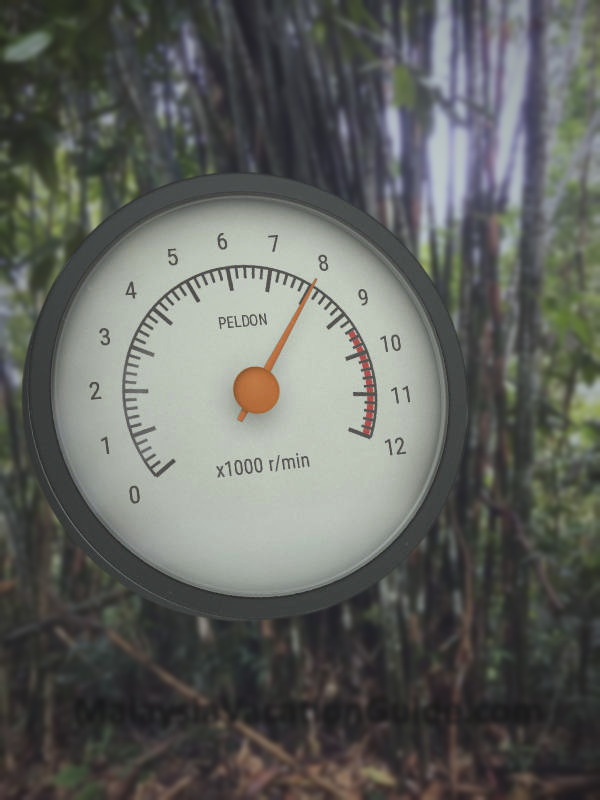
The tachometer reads 8000 rpm
